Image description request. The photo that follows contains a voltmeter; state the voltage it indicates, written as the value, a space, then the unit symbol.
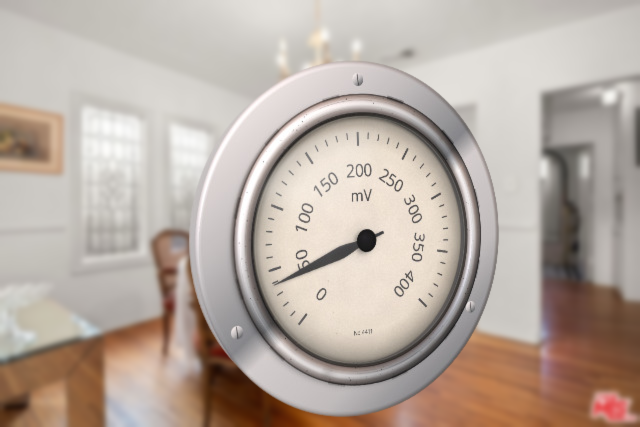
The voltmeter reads 40 mV
